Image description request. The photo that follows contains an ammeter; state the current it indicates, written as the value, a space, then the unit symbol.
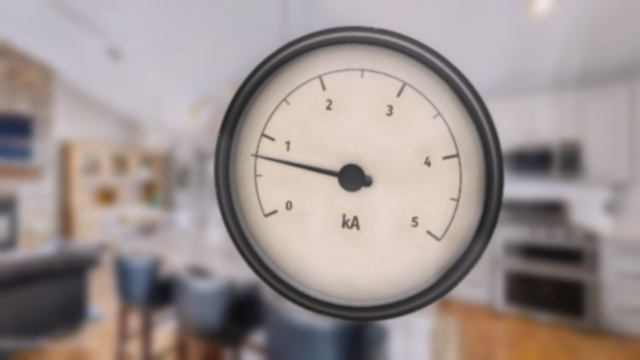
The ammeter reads 0.75 kA
